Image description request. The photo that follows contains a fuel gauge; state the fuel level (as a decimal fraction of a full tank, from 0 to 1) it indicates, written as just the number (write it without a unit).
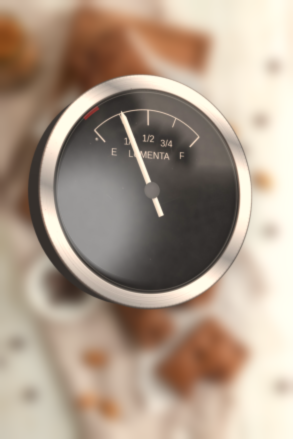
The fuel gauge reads 0.25
